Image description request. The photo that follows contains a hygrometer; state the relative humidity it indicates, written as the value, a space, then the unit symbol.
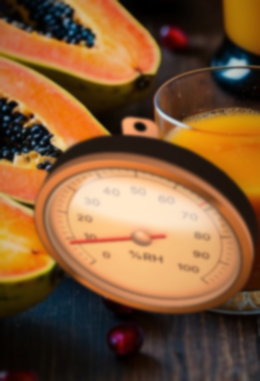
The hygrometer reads 10 %
